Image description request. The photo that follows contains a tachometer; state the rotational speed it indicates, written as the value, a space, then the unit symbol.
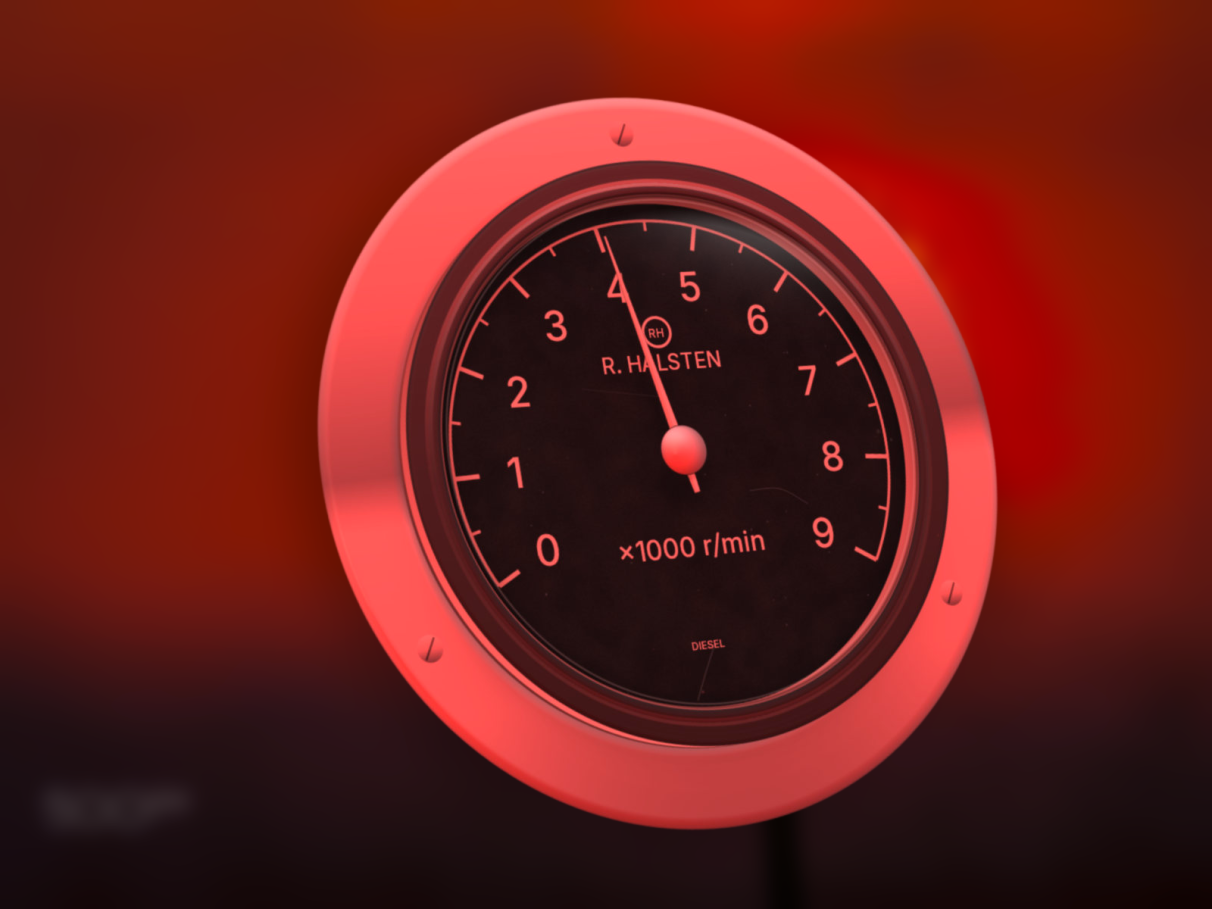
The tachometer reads 4000 rpm
